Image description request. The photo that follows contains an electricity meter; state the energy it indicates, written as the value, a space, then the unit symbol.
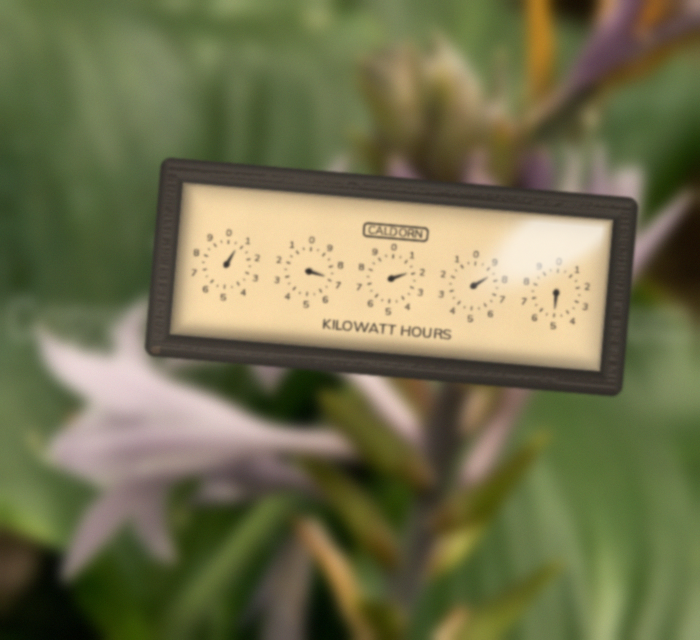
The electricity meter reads 7185 kWh
